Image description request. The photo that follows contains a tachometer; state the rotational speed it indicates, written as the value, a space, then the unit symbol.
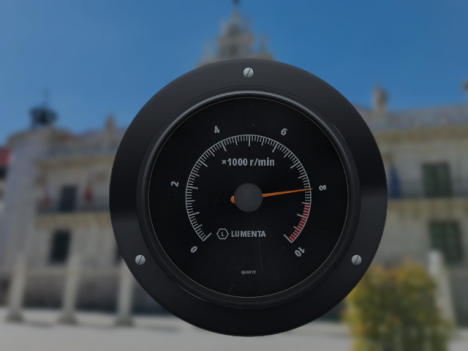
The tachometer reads 8000 rpm
